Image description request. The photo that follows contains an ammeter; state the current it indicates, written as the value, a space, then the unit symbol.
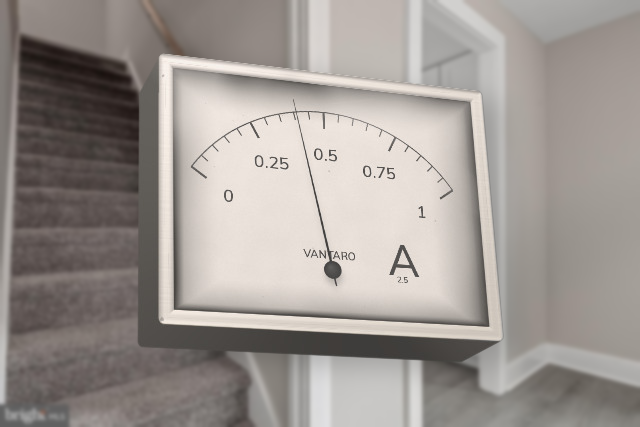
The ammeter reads 0.4 A
